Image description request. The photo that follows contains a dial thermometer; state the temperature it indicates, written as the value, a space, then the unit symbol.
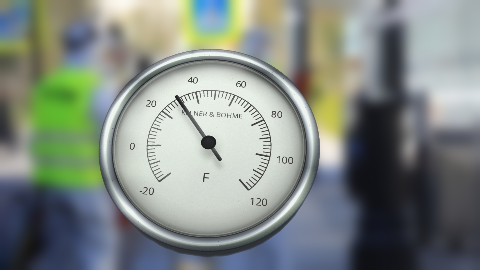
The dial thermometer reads 30 °F
